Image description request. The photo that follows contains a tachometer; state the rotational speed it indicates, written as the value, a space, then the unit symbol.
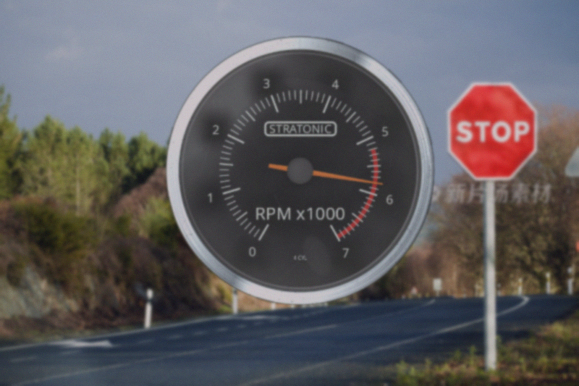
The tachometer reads 5800 rpm
